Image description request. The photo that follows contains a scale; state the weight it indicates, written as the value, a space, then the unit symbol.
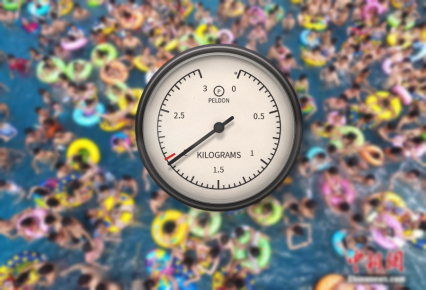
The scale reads 2 kg
